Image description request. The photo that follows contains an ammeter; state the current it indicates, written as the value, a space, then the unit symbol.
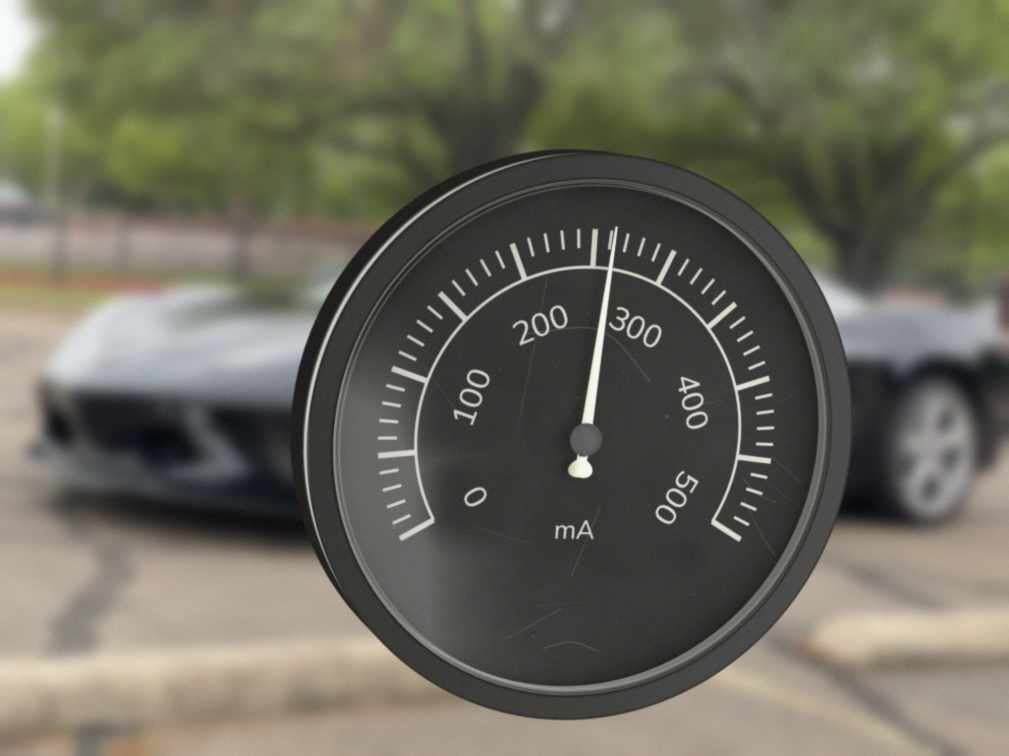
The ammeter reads 260 mA
